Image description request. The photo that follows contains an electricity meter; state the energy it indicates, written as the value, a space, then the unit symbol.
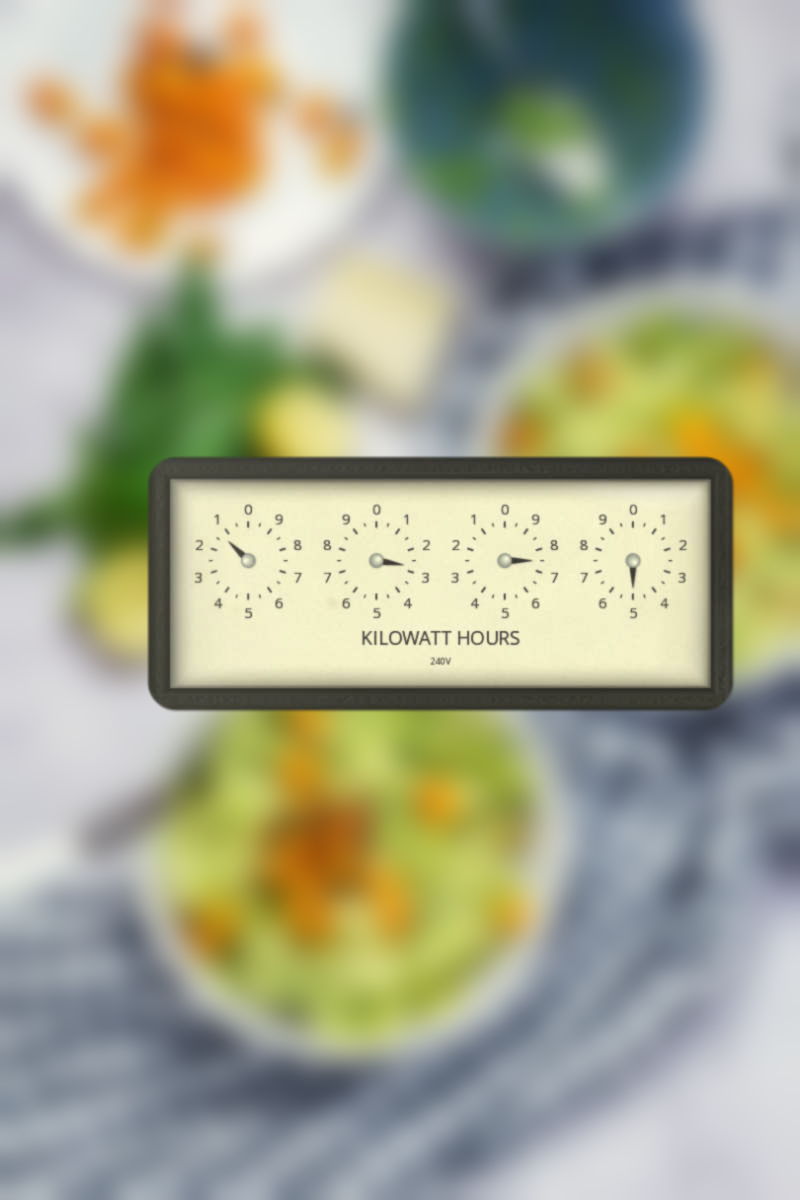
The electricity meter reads 1275 kWh
